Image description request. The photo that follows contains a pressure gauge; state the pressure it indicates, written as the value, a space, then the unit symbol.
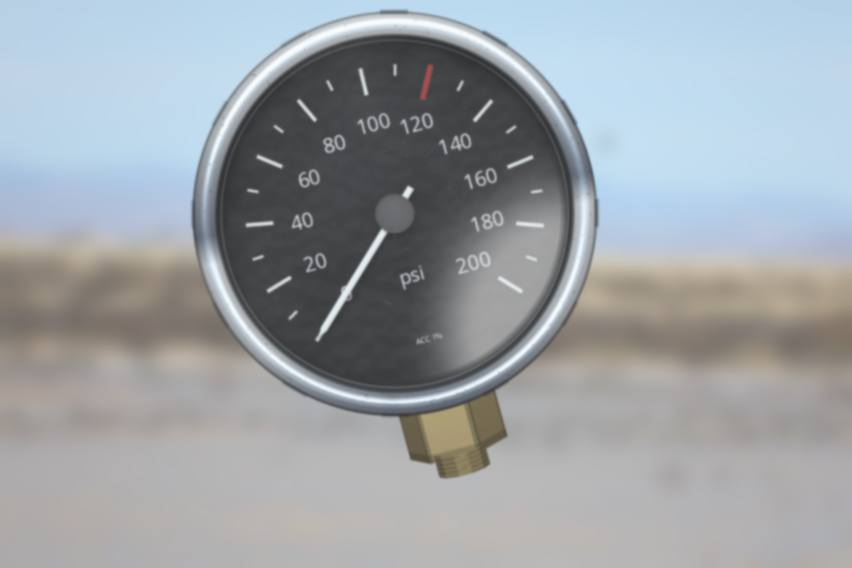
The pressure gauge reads 0 psi
